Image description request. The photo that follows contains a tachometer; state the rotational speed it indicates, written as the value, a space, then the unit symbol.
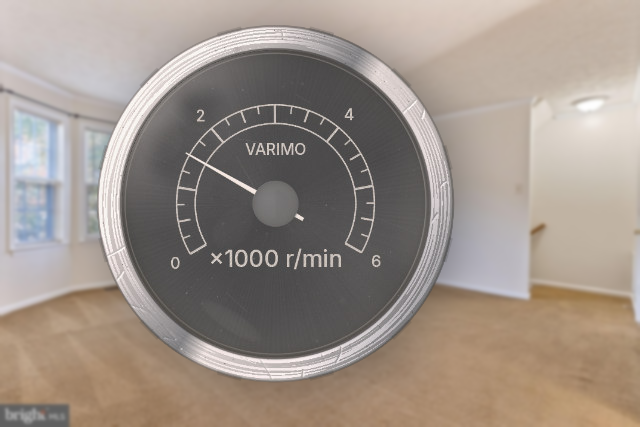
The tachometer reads 1500 rpm
